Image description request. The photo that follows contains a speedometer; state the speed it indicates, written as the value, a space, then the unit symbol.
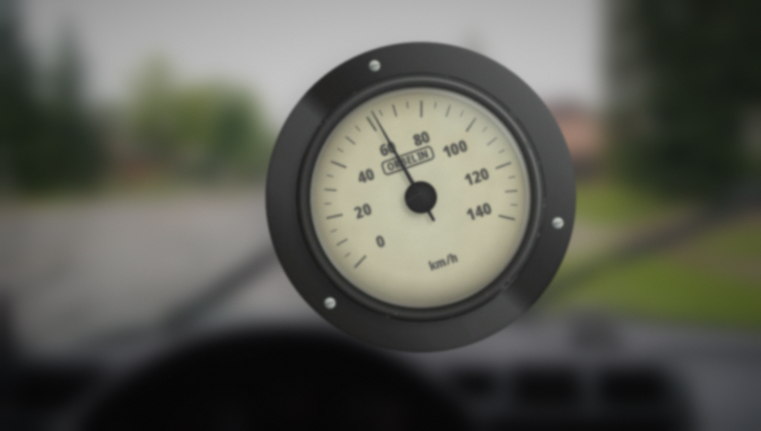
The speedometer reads 62.5 km/h
